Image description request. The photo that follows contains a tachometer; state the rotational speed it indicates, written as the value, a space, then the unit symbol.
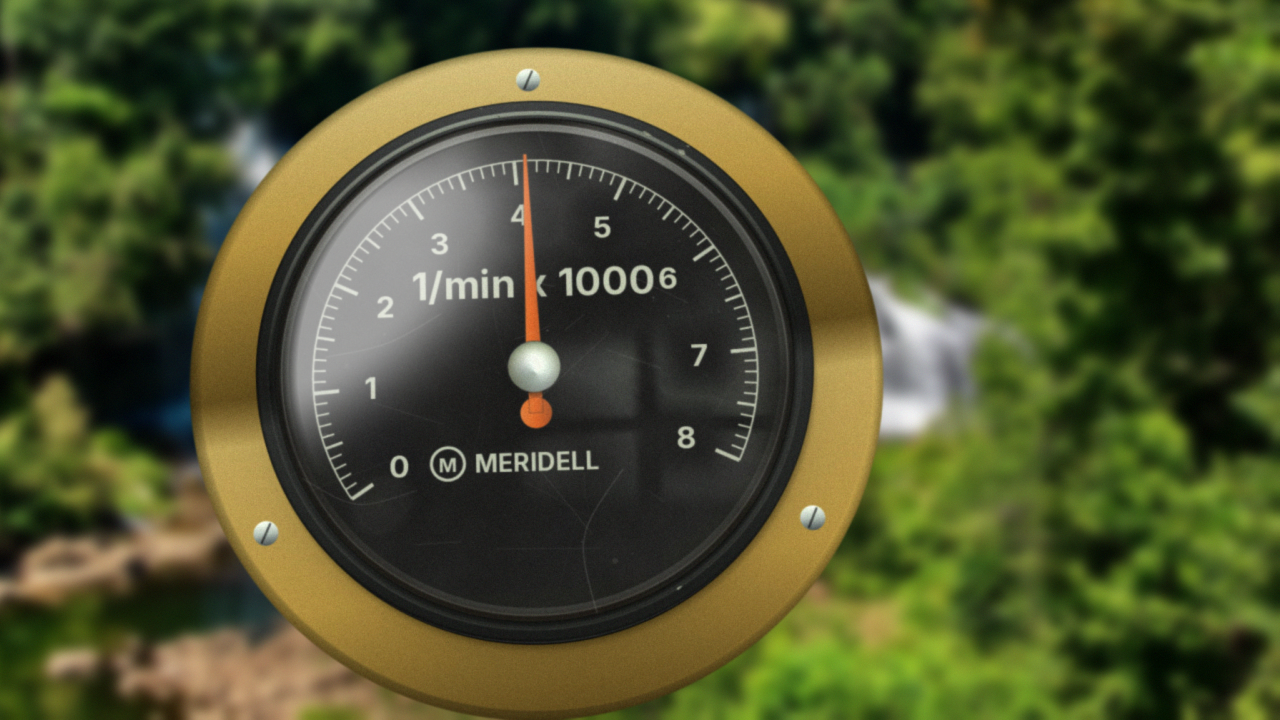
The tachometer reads 4100 rpm
